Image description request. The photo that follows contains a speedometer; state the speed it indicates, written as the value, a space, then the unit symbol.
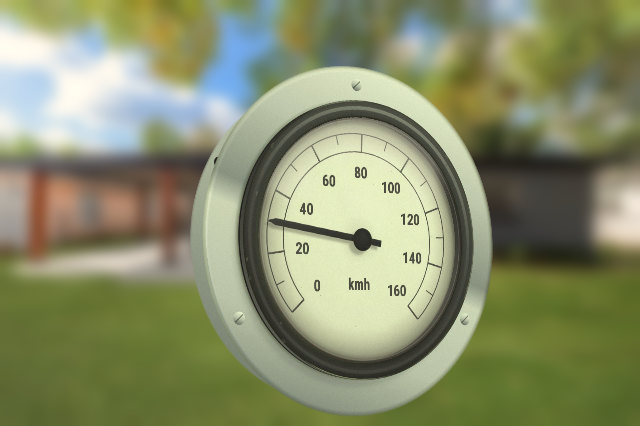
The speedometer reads 30 km/h
